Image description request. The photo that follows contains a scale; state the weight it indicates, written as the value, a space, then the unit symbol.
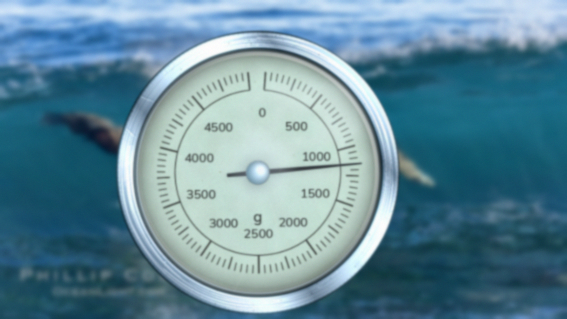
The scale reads 1150 g
